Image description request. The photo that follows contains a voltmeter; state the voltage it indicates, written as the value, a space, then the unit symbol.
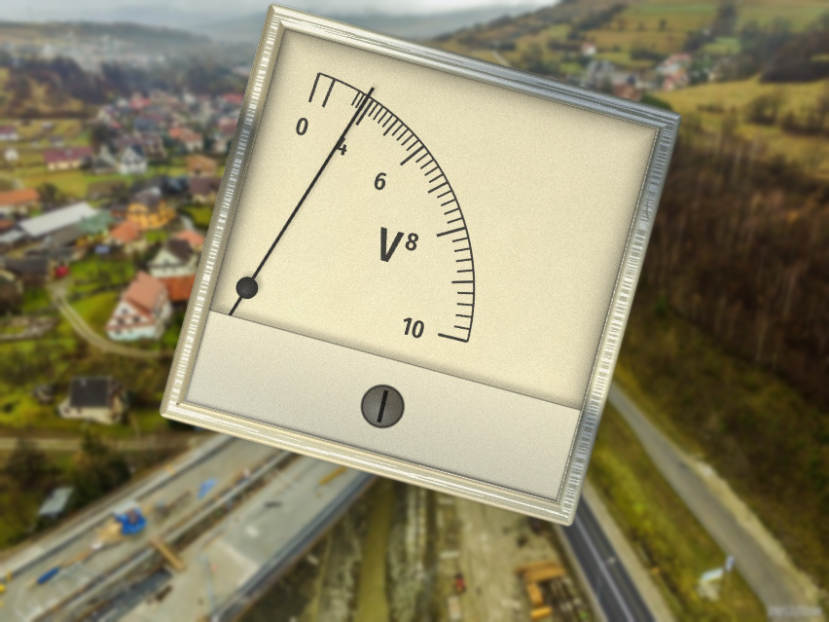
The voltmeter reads 3.8 V
